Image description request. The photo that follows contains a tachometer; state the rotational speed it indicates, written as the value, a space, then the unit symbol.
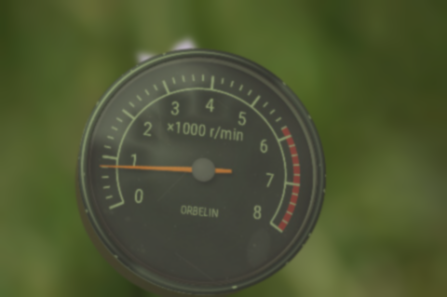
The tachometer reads 800 rpm
